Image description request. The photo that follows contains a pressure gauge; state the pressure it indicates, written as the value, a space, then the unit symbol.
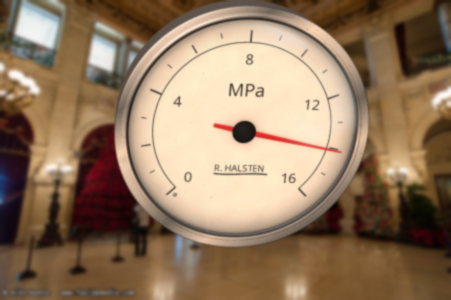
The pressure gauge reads 14 MPa
